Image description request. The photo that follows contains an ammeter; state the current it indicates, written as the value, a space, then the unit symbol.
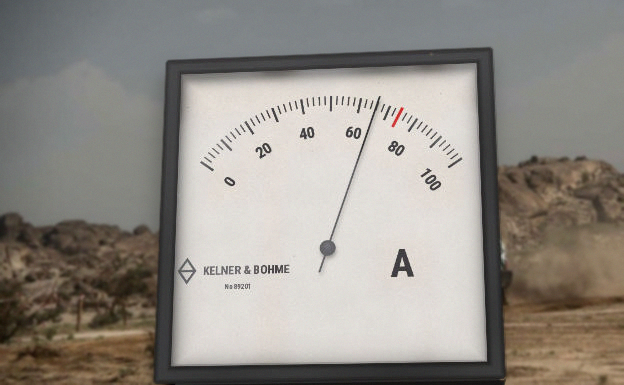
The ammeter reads 66 A
